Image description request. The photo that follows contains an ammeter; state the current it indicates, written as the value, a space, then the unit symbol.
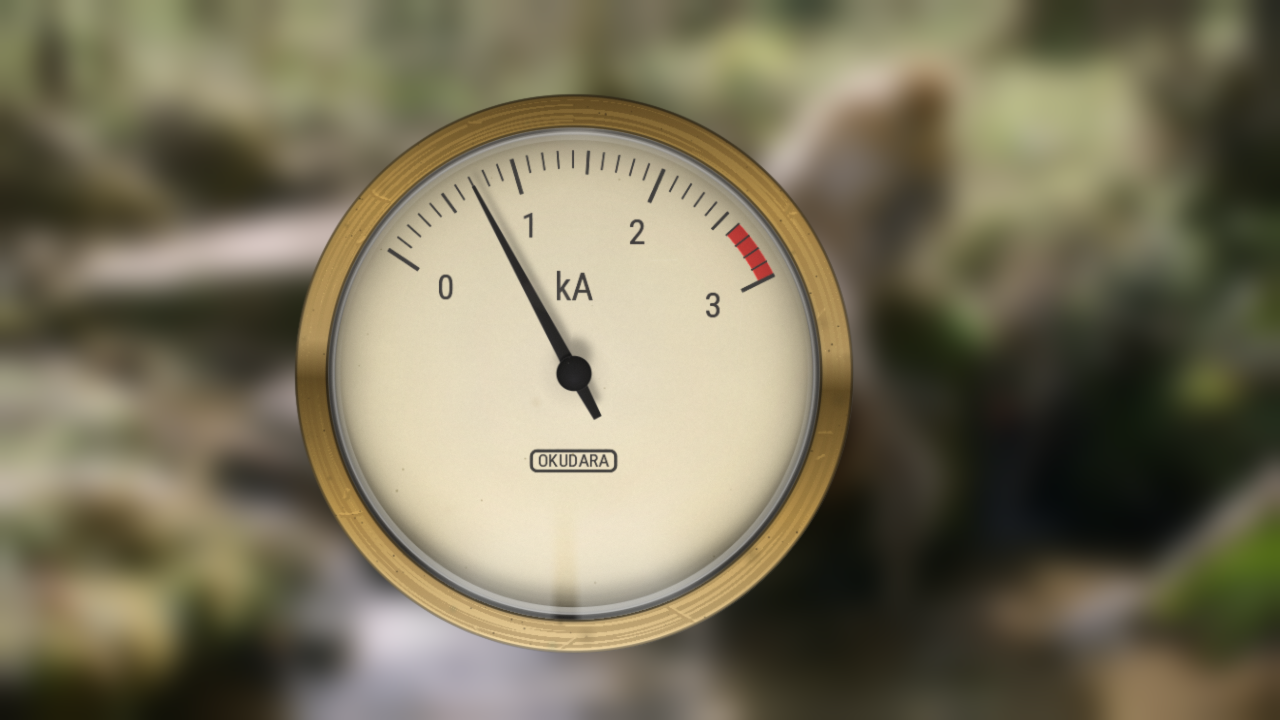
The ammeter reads 0.7 kA
